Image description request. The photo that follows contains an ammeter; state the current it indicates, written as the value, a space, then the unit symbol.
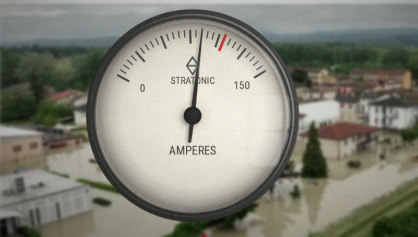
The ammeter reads 85 A
